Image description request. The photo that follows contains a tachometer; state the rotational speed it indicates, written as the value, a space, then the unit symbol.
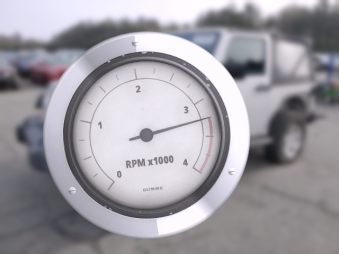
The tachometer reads 3250 rpm
